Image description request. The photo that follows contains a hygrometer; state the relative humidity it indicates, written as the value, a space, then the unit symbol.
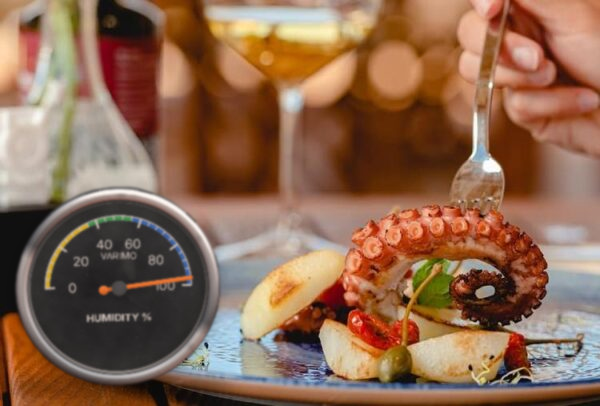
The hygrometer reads 96 %
